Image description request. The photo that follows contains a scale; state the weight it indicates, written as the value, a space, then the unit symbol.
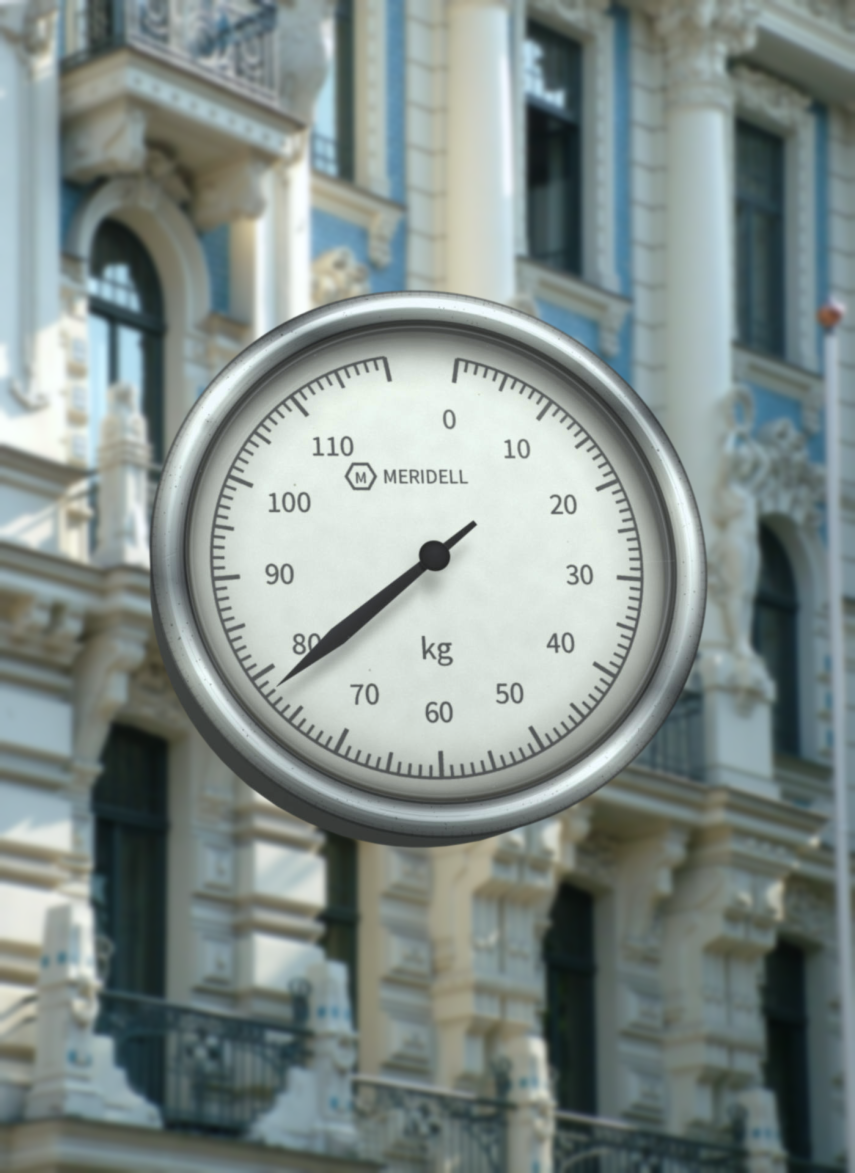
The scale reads 78 kg
